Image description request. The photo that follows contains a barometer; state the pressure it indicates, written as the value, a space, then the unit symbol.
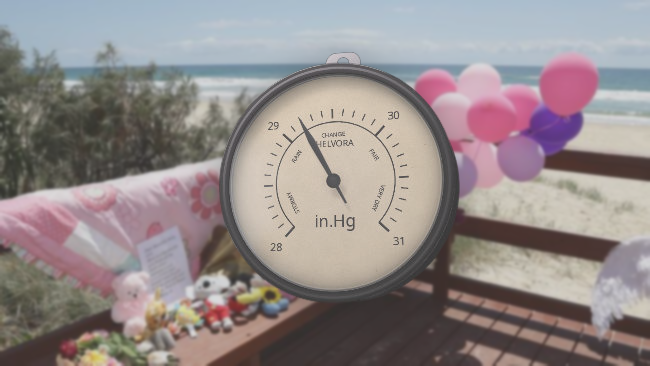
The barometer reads 29.2 inHg
